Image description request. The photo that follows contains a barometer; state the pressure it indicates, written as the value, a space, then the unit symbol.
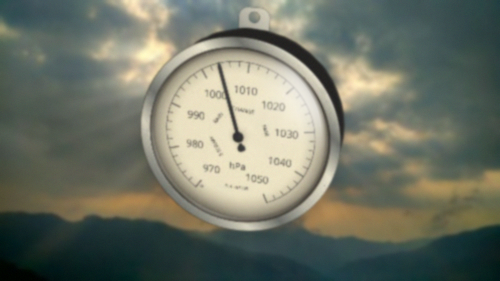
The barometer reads 1004 hPa
